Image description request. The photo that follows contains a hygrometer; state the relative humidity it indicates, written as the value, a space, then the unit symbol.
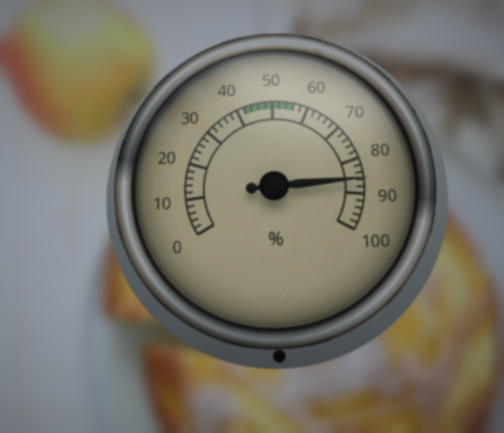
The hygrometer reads 86 %
